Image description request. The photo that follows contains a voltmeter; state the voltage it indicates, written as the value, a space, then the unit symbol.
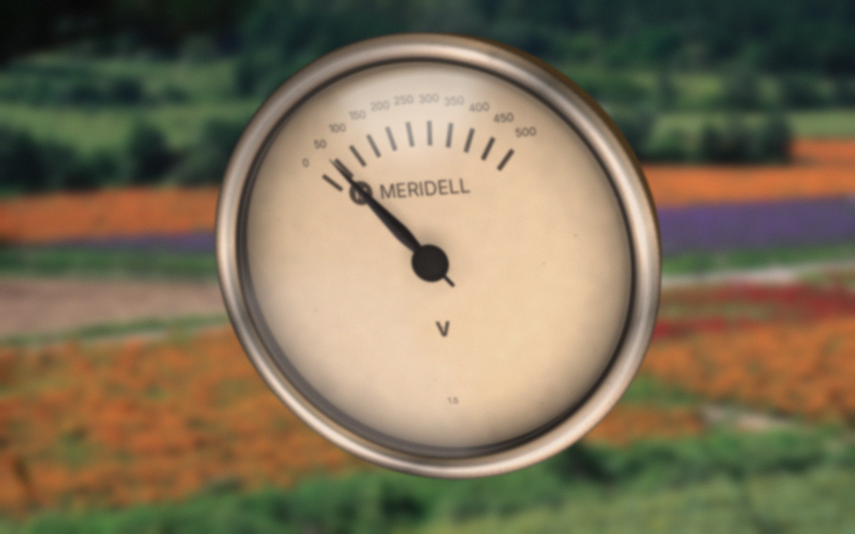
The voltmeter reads 50 V
